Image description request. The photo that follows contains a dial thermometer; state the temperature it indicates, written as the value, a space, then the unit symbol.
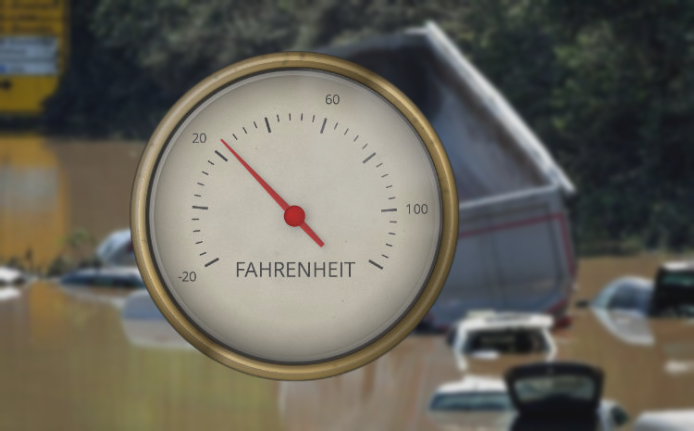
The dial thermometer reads 24 °F
